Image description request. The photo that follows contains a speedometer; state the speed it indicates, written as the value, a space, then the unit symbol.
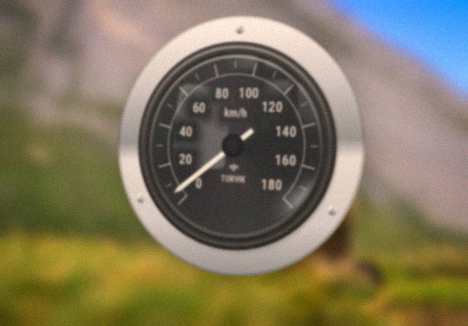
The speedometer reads 5 km/h
